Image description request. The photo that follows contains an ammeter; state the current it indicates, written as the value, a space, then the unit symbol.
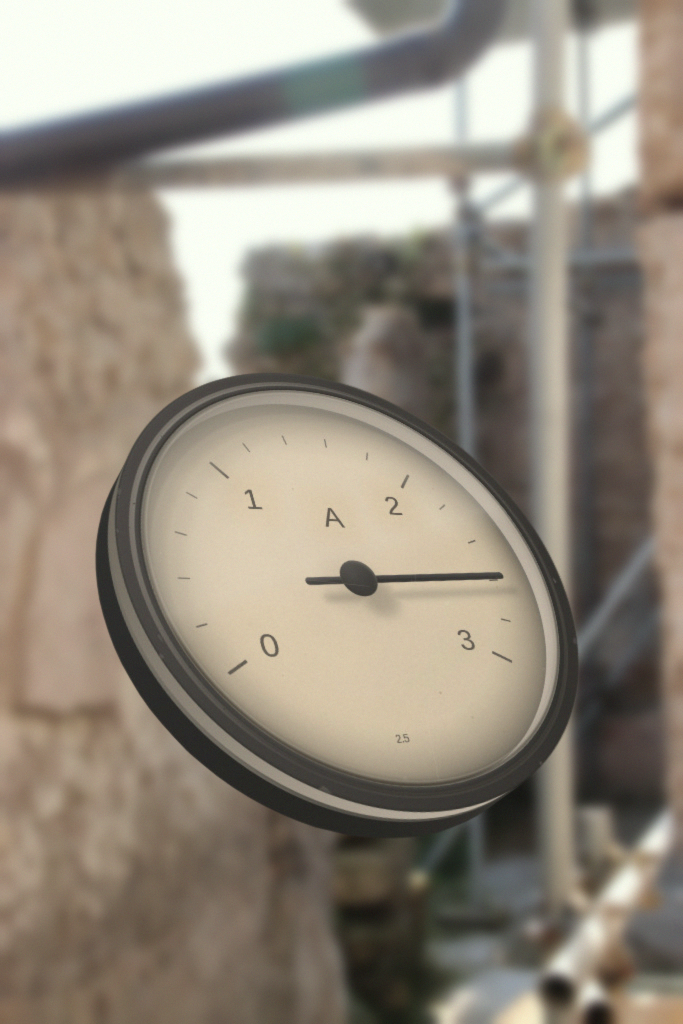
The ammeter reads 2.6 A
